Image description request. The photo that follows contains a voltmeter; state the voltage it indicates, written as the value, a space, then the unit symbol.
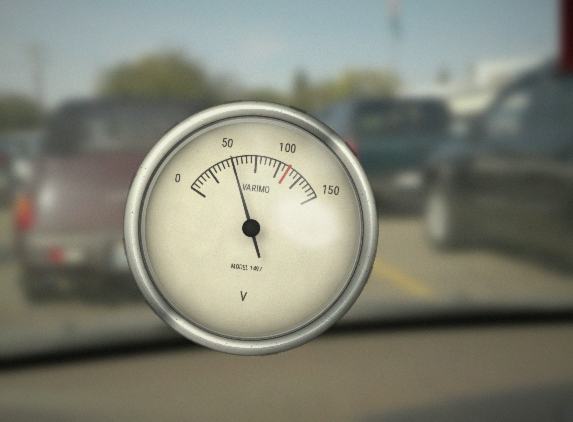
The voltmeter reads 50 V
